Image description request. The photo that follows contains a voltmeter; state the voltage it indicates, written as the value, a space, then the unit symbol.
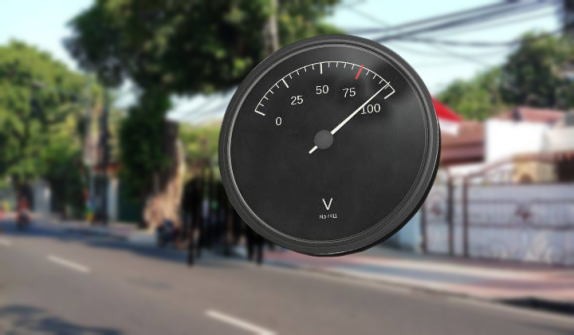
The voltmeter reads 95 V
